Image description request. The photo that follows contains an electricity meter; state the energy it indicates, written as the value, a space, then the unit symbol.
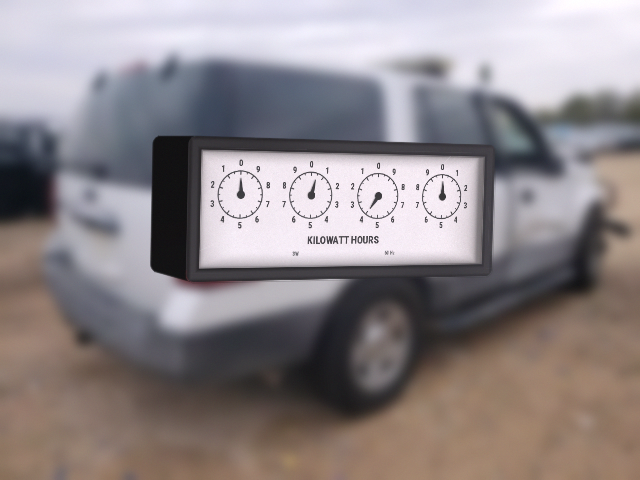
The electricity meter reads 40 kWh
